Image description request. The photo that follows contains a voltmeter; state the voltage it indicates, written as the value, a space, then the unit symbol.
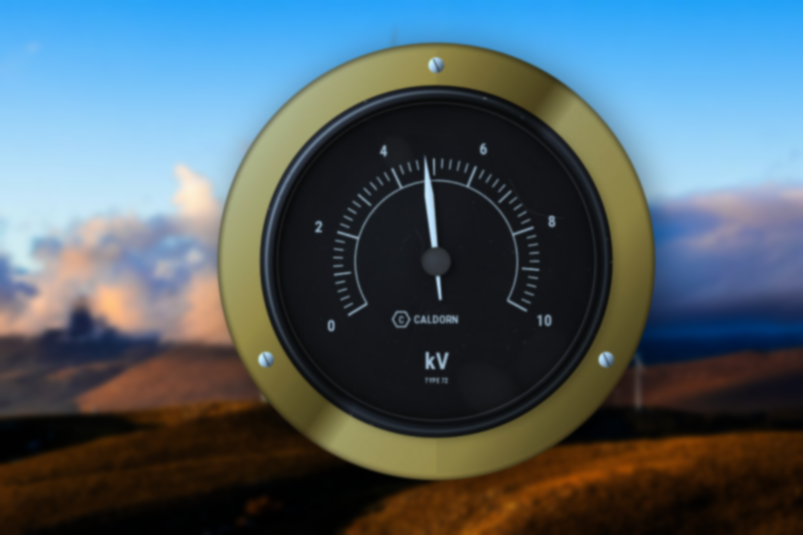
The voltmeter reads 4.8 kV
